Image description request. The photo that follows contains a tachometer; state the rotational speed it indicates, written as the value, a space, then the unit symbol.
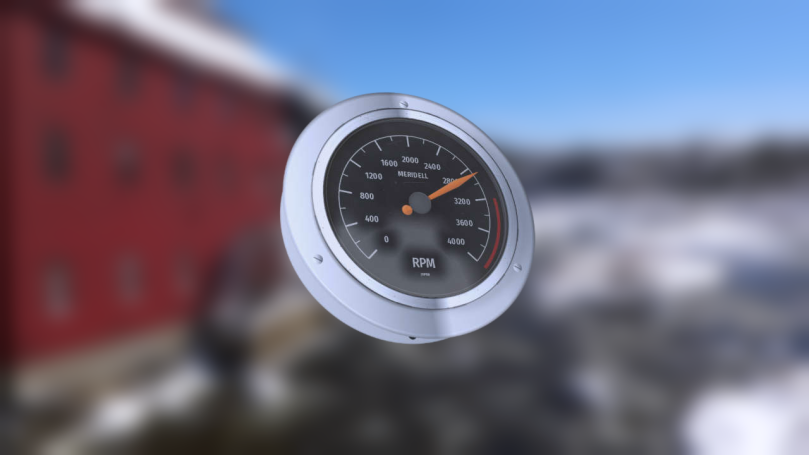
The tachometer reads 2900 rpm
